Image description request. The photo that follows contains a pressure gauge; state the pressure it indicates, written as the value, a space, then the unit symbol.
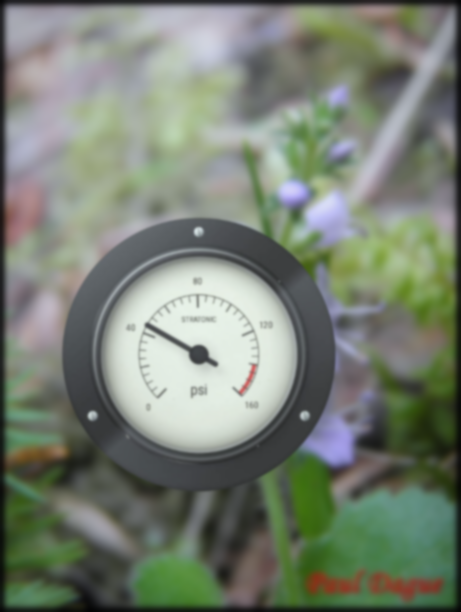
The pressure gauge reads 45 psi
